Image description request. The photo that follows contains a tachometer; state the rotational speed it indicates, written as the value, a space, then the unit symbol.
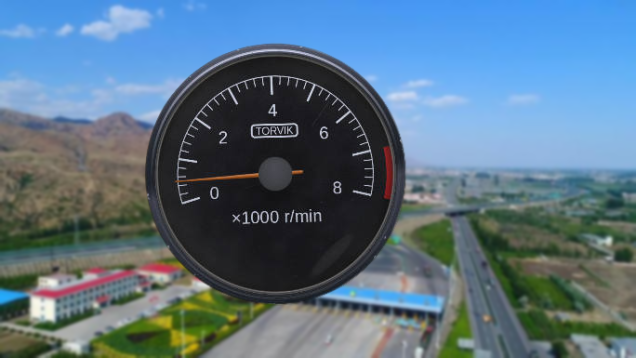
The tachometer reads 500 rpm
